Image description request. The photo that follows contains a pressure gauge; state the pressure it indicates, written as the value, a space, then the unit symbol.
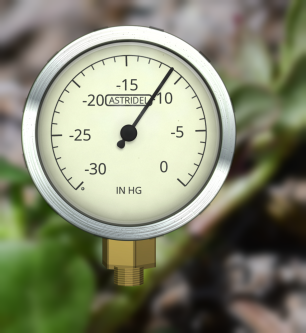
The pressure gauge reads -11 inHg
